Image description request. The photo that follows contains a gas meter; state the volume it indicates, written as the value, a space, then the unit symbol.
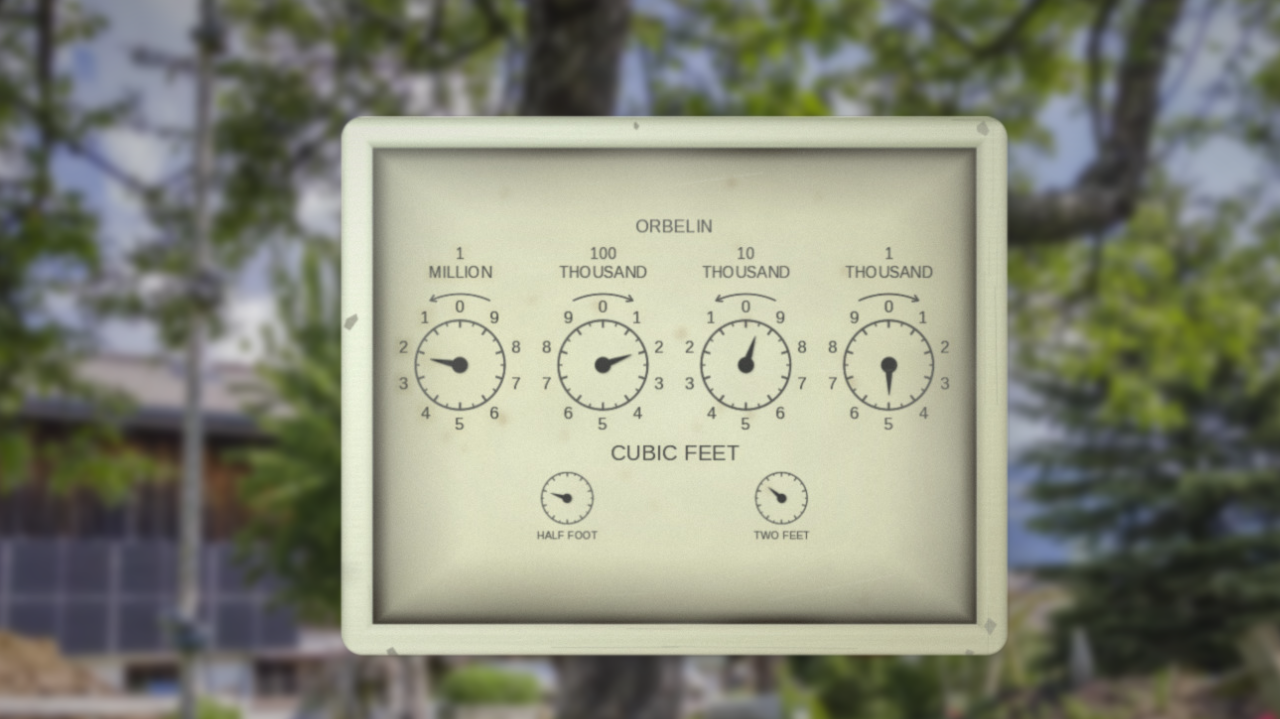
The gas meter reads 219500 ft³
